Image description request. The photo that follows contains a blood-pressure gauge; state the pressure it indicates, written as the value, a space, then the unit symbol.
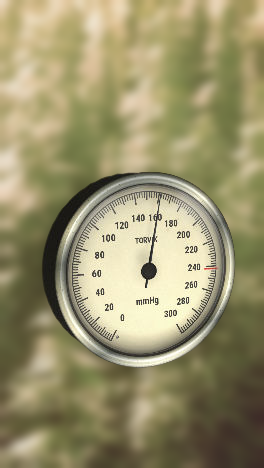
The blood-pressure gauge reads 160 mmHg
